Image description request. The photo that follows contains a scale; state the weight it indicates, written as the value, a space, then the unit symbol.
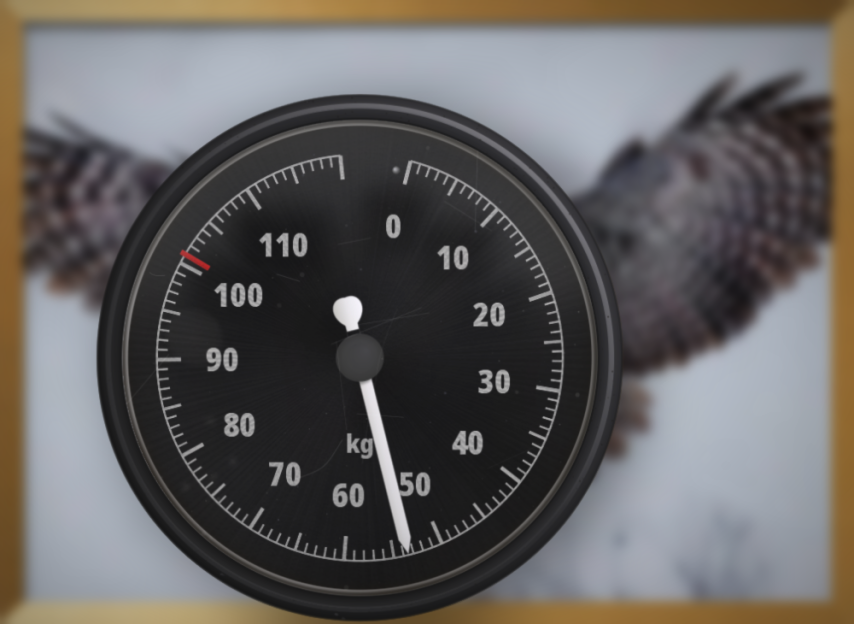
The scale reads 53.5 kg
